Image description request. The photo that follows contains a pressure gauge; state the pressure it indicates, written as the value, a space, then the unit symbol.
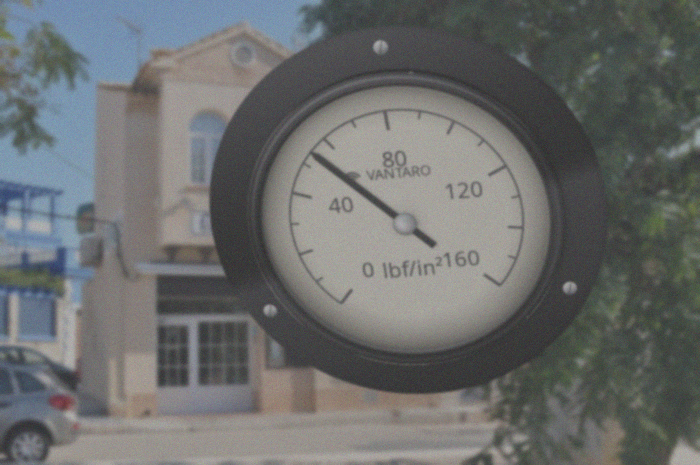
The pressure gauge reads 55 psi
